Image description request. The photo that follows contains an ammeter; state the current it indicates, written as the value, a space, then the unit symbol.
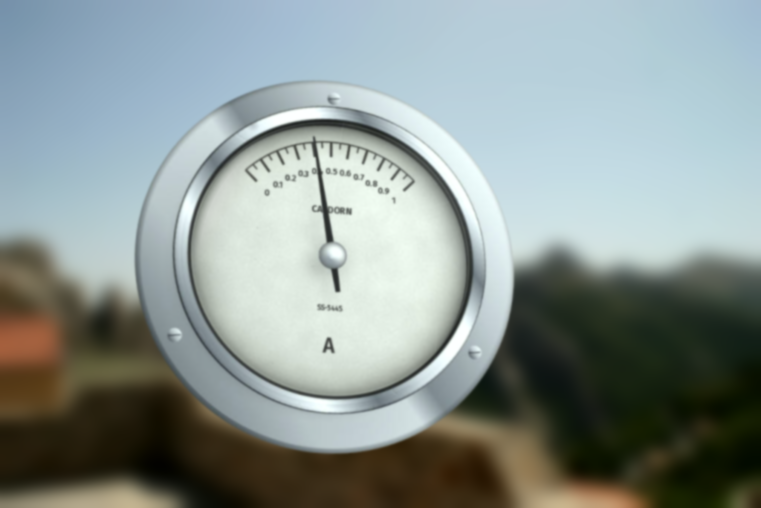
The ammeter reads 0.4 A
